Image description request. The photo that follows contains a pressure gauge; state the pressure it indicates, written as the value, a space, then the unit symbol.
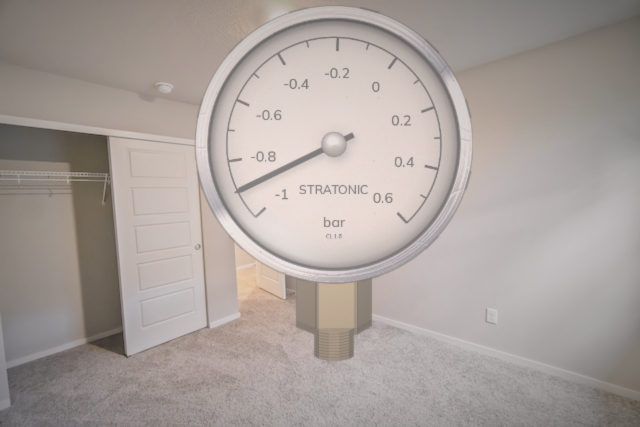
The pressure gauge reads -0.9 bar
